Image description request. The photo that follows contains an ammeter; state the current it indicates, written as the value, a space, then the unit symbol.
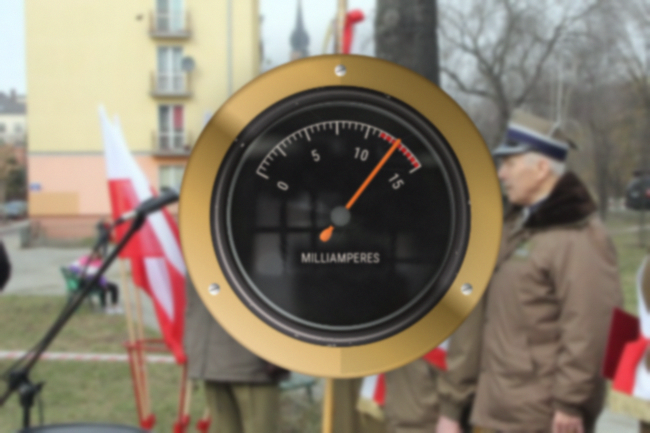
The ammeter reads 12.5 mA
